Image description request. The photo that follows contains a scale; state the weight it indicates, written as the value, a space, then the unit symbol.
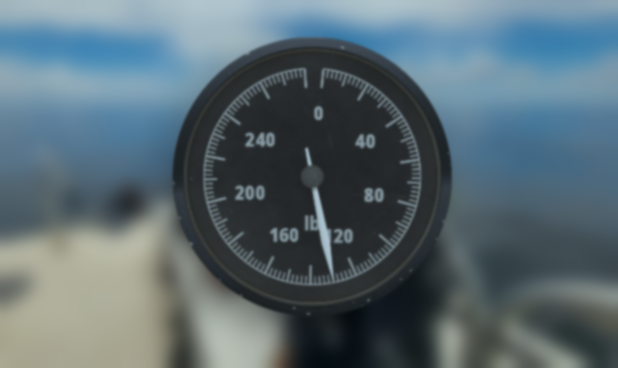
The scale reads 130 lb
